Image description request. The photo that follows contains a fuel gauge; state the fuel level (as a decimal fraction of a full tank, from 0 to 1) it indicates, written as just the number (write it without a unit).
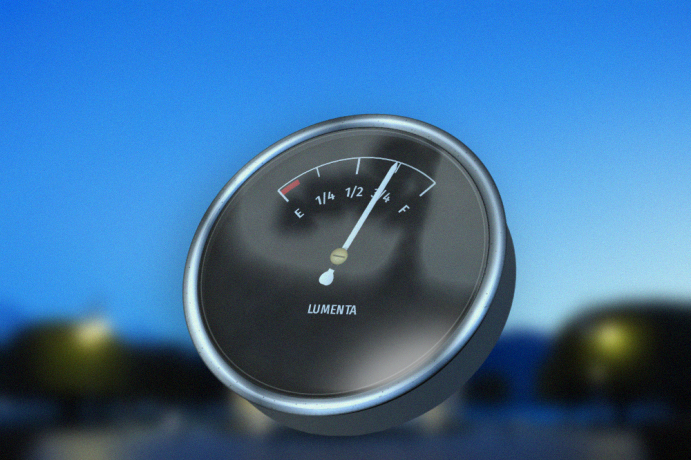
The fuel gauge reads 0.75
